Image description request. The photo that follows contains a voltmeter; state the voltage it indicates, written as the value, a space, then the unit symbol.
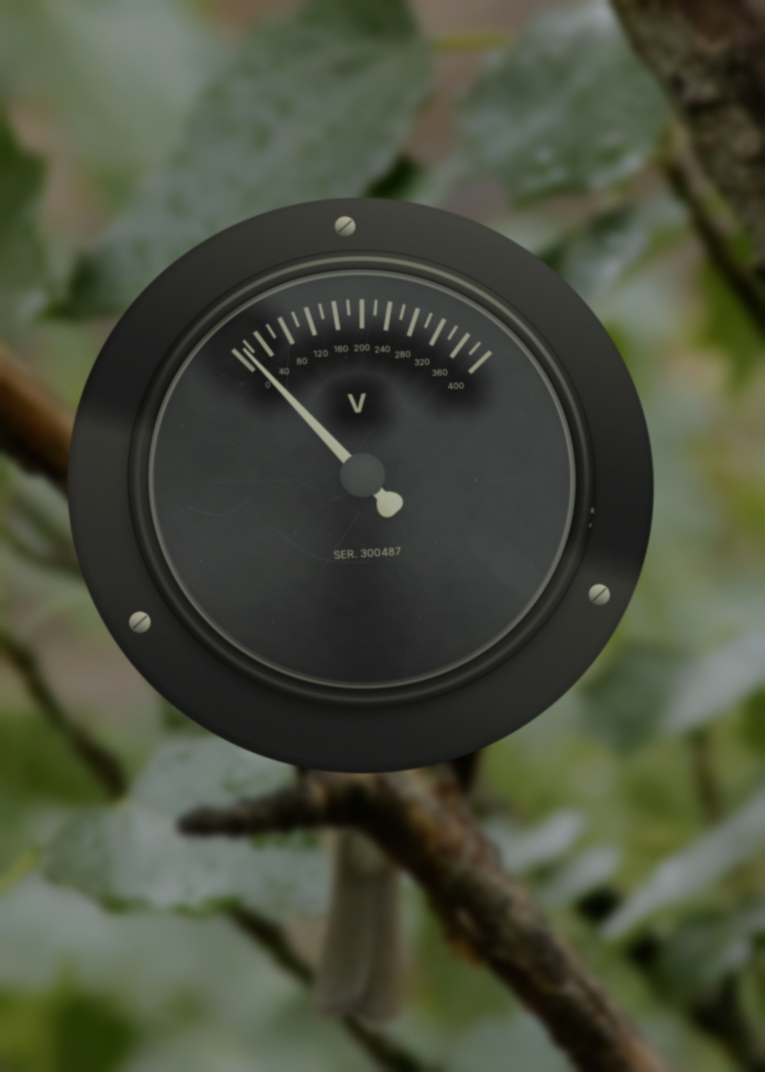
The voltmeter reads 10 V
